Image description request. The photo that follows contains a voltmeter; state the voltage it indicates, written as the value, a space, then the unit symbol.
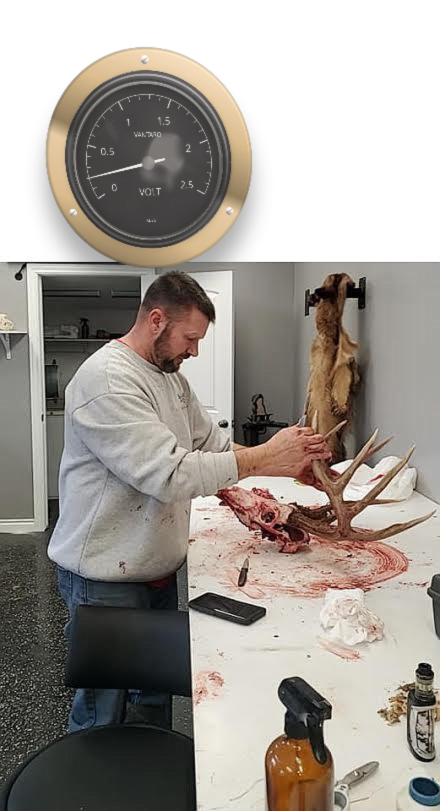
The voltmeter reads 0.2 V
